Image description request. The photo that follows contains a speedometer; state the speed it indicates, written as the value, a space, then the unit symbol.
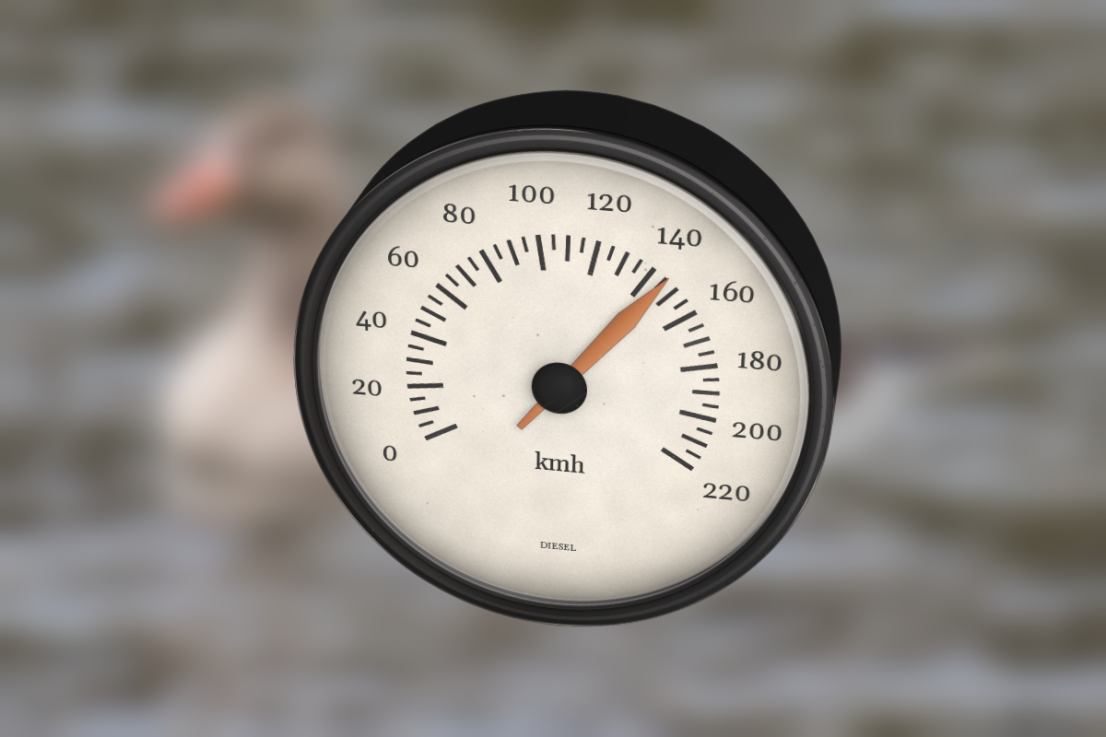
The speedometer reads 145 km/h
